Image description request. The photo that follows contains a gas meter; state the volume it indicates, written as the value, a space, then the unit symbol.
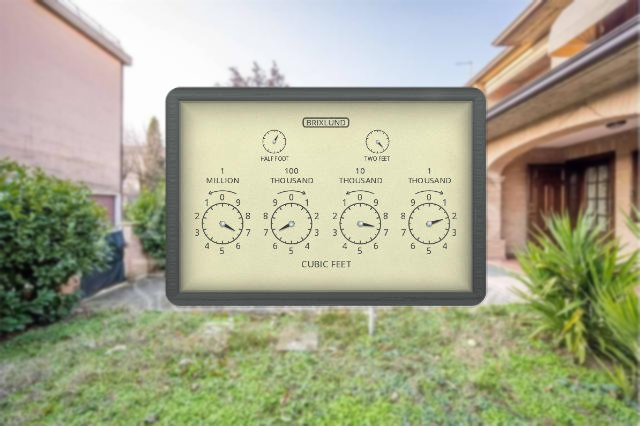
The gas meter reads 667200 ft³
